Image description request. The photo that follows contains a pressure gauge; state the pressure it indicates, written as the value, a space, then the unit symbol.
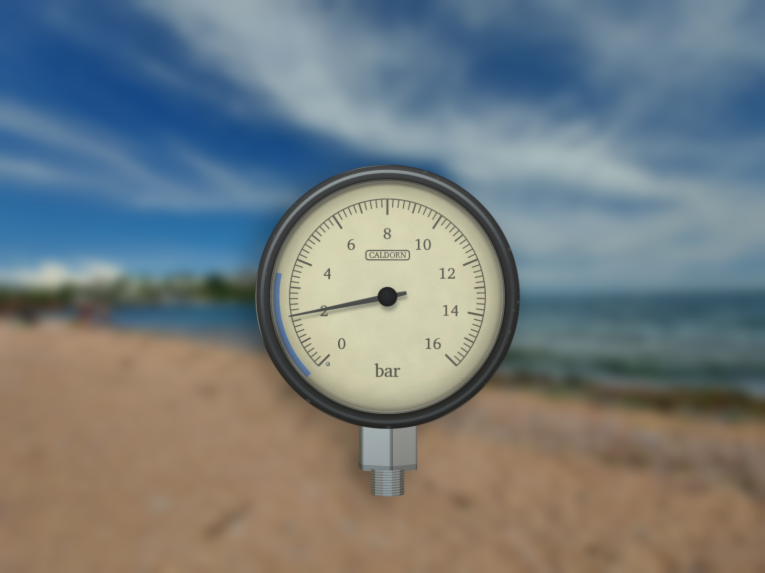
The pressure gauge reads 2 bar
